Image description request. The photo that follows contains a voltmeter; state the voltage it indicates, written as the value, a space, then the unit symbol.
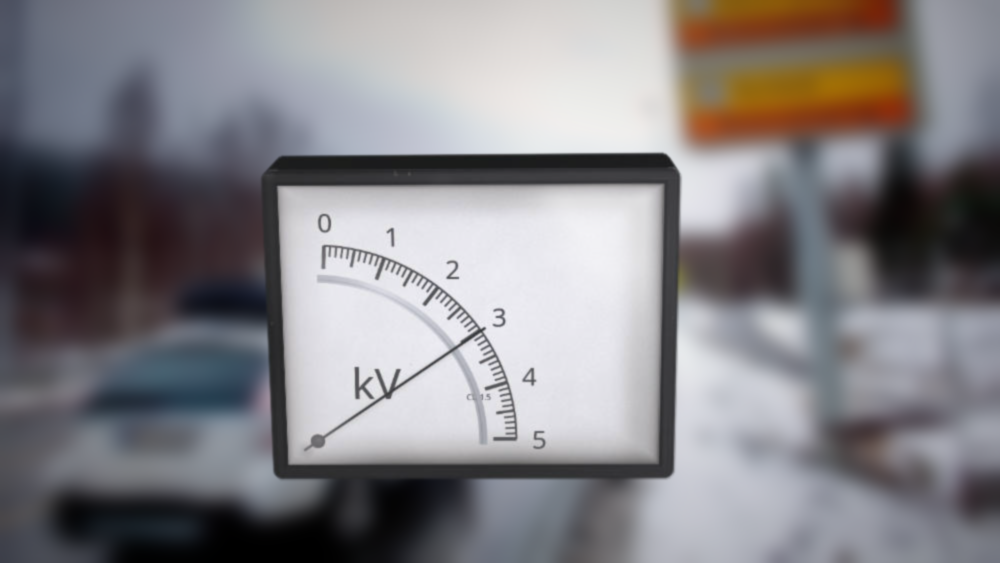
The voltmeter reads 3 kV
